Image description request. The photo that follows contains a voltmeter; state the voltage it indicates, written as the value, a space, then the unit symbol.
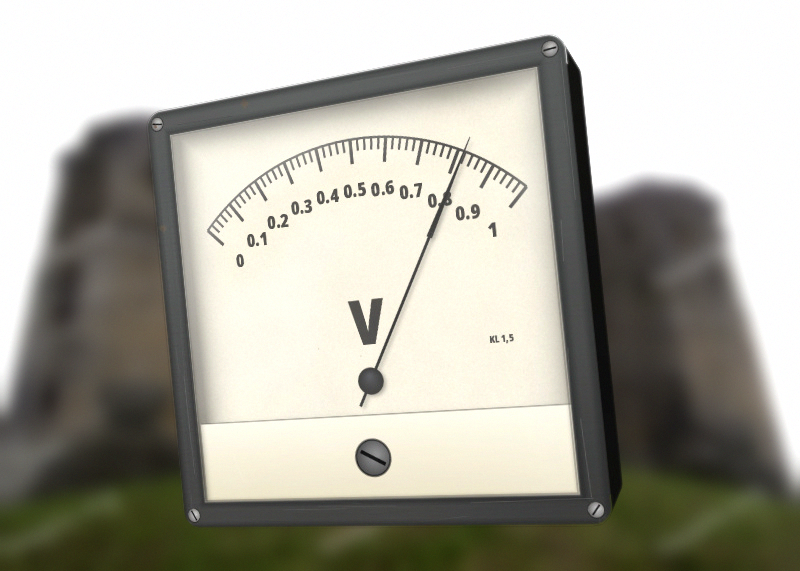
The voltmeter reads 0.82 V
